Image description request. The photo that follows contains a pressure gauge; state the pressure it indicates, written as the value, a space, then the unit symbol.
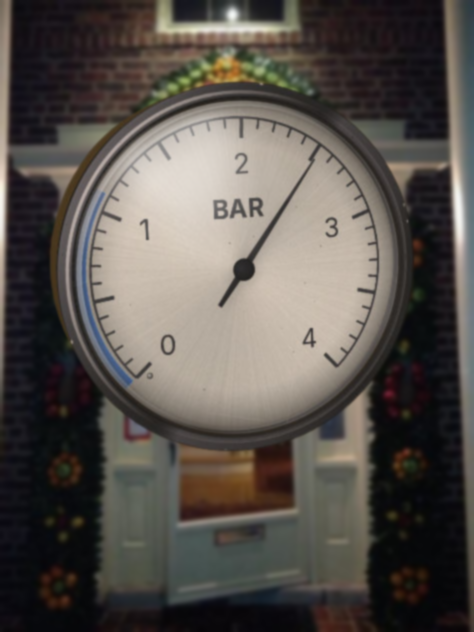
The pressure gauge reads 2.5 bar
